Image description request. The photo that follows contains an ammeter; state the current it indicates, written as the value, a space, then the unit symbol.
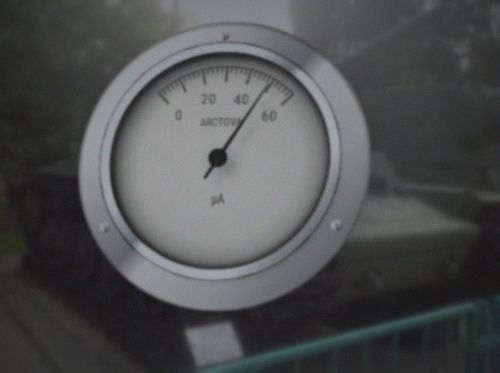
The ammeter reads 50 µA
